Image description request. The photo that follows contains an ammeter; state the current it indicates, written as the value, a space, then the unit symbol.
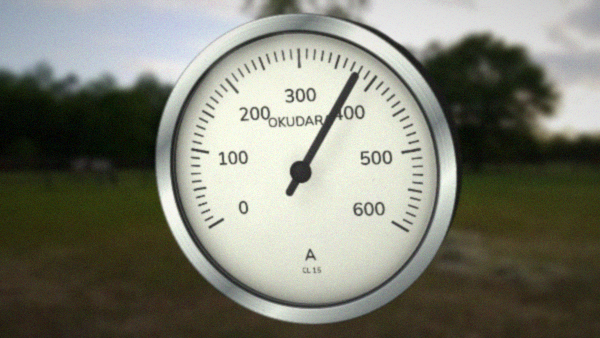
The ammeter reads 380 A
